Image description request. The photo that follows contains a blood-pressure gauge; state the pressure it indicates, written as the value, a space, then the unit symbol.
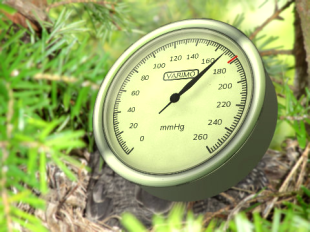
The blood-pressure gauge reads 170 mmHg
